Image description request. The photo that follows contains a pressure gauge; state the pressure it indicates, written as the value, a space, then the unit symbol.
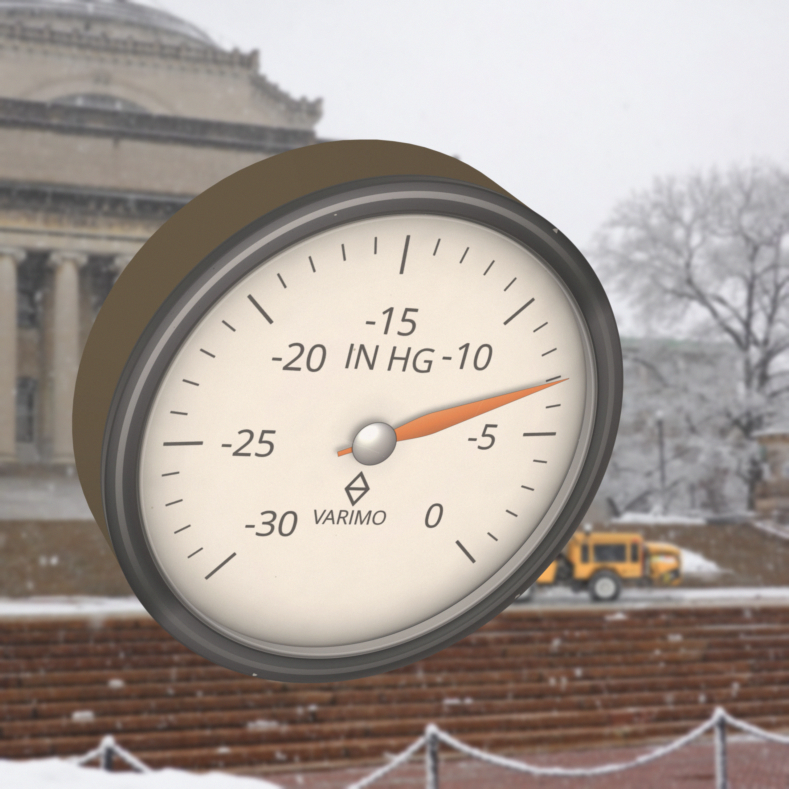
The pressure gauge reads -7 inHg
